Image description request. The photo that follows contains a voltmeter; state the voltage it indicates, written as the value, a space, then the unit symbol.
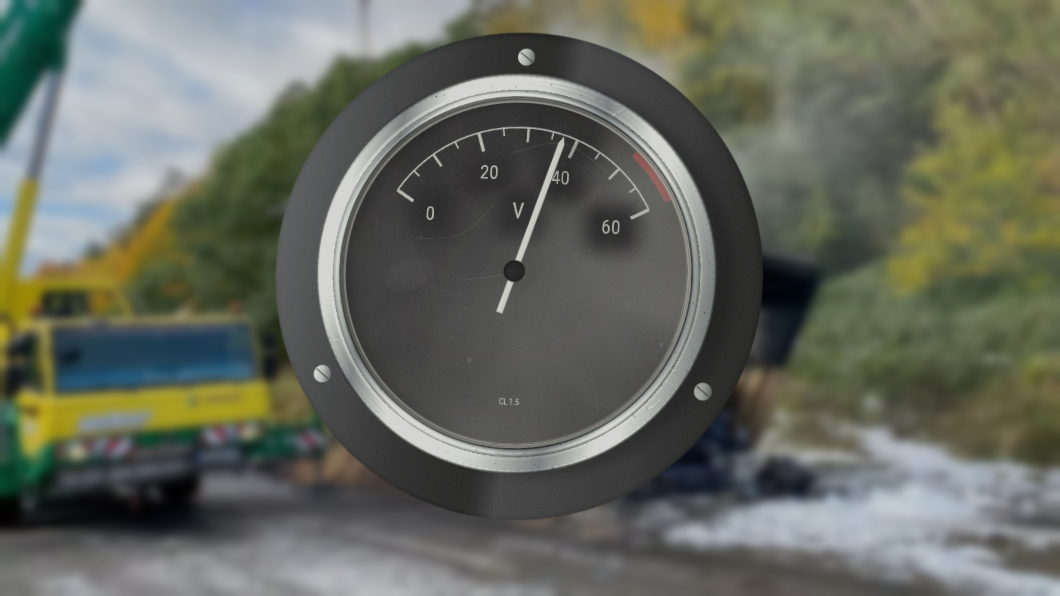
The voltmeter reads 37.5 V
